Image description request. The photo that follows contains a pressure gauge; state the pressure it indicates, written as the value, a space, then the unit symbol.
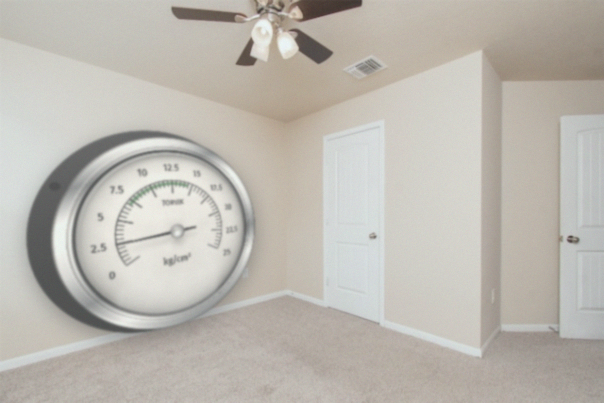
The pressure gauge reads 2.5 kg/cm²
